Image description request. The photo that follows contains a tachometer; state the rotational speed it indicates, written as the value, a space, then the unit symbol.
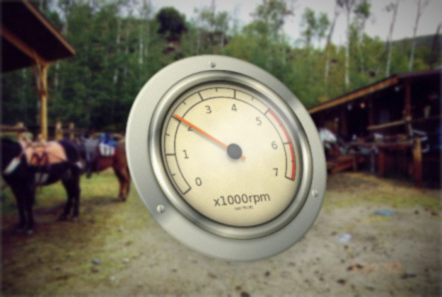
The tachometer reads 2000 rpm
